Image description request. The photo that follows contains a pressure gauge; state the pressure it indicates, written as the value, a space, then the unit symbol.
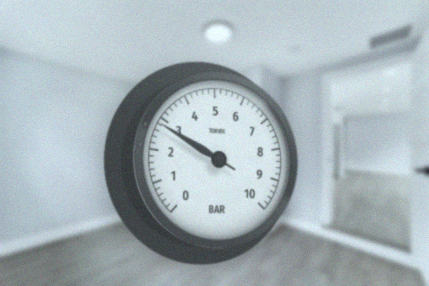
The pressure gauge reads 2.8 bar
